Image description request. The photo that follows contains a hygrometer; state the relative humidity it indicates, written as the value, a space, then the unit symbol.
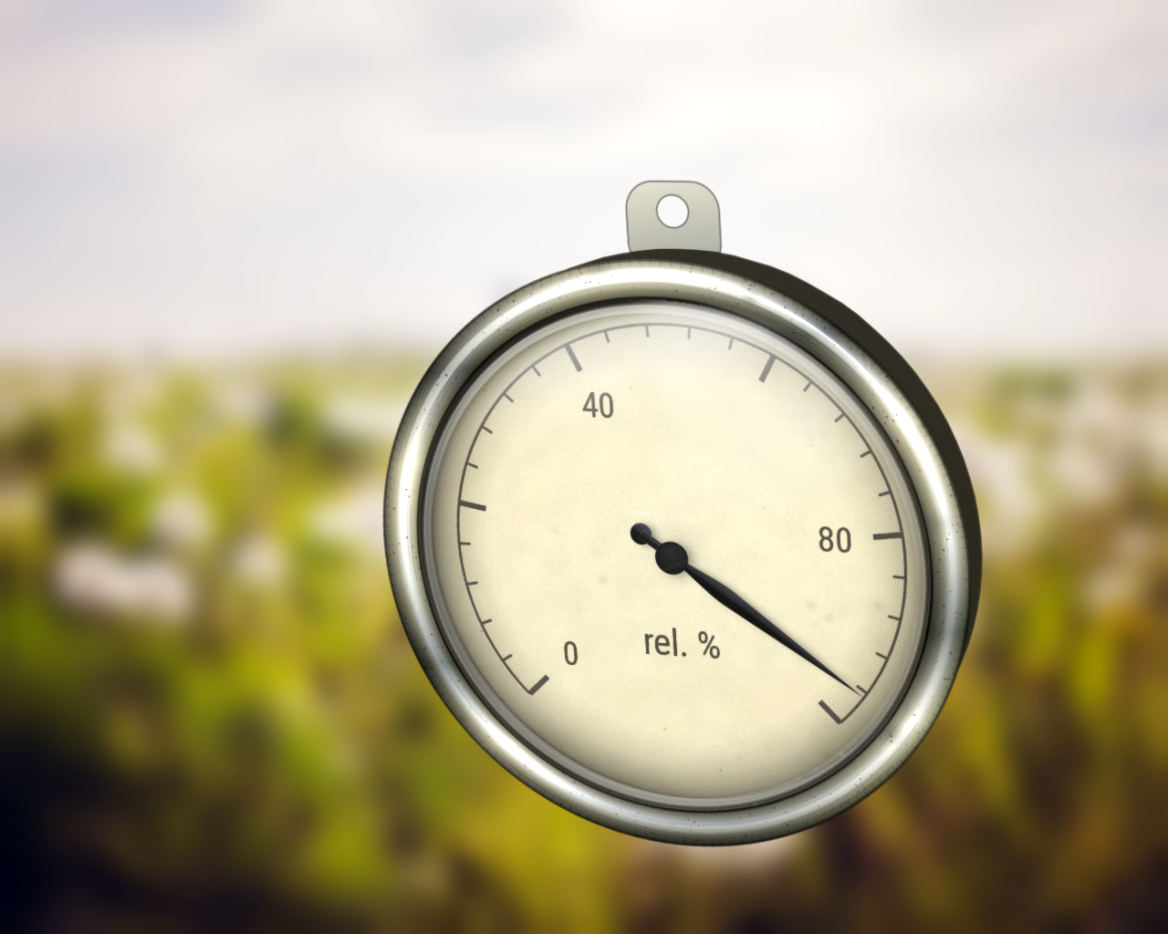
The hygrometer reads 96 %
